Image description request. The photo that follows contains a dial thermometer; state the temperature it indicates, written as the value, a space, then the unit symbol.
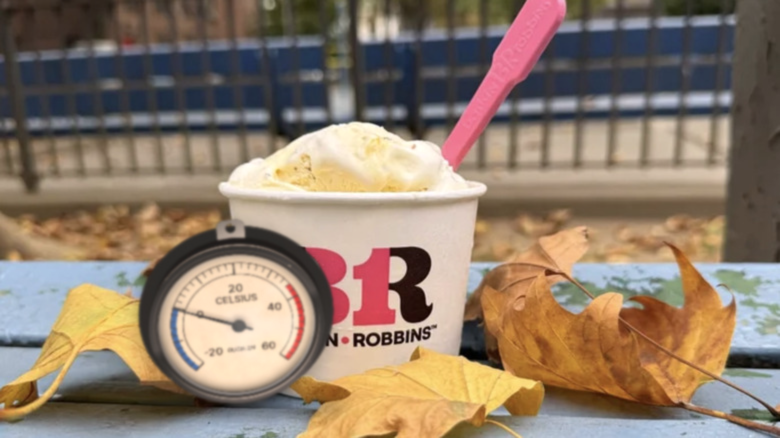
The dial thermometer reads 0 °C
